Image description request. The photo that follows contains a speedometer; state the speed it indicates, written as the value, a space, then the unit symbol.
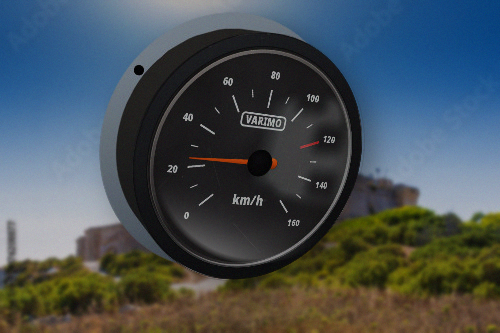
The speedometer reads 25 km/h
